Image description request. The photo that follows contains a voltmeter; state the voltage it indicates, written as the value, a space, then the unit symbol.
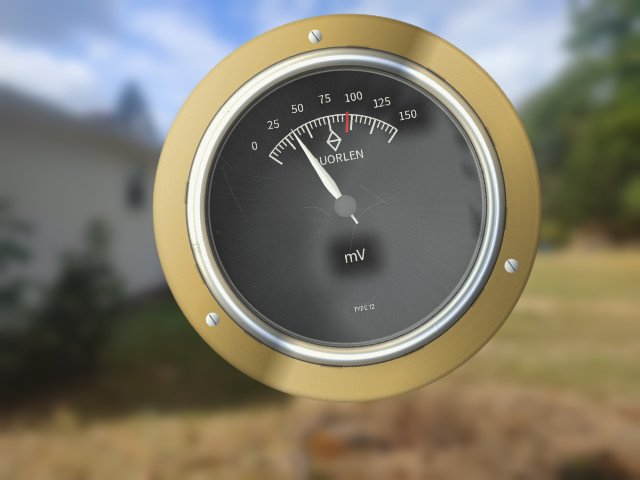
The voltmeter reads 35 mV
